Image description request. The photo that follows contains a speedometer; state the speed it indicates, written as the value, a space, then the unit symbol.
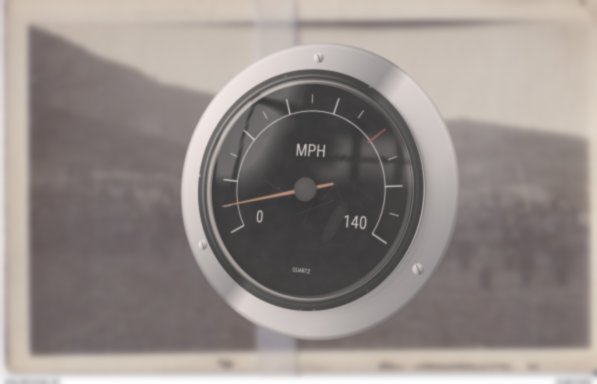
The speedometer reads 10 mph
